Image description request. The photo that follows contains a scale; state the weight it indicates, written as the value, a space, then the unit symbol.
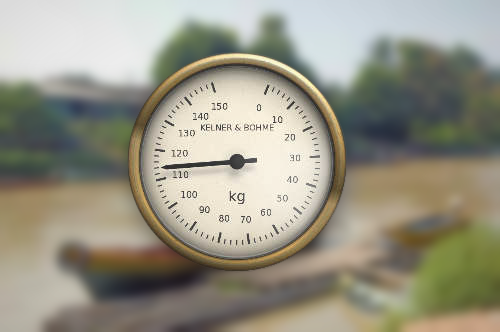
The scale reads 114 kg
